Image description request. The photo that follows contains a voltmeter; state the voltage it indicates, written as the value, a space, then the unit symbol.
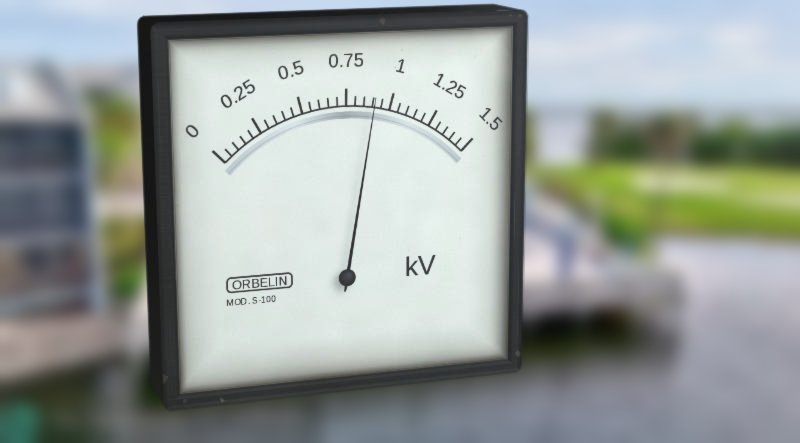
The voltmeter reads 0.9 kV
